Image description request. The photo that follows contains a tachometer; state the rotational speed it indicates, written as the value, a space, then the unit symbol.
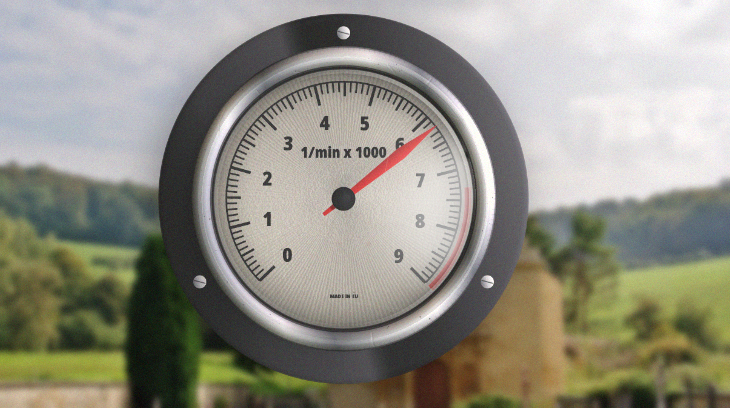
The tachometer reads 6200 rpm
